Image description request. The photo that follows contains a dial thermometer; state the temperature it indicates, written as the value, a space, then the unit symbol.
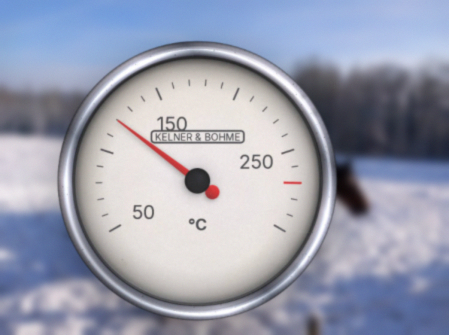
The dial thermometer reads 120 °C
